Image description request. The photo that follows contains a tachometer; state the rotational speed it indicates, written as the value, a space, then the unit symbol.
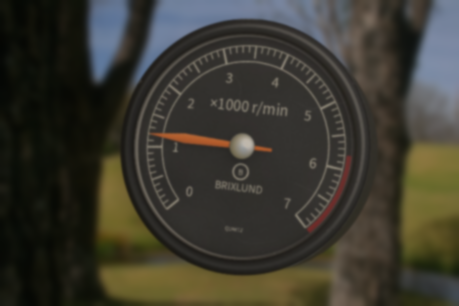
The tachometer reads 1200 rpm
